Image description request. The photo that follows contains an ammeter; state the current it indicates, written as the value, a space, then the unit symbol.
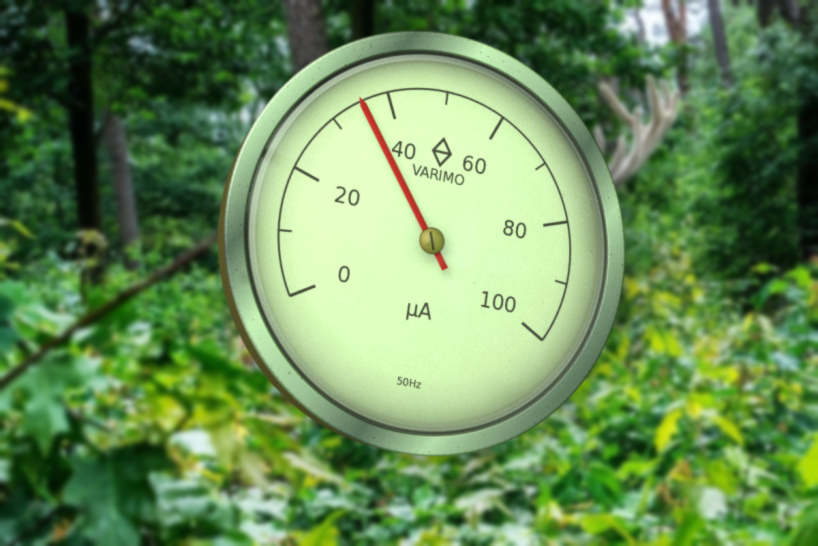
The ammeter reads 35 µA
